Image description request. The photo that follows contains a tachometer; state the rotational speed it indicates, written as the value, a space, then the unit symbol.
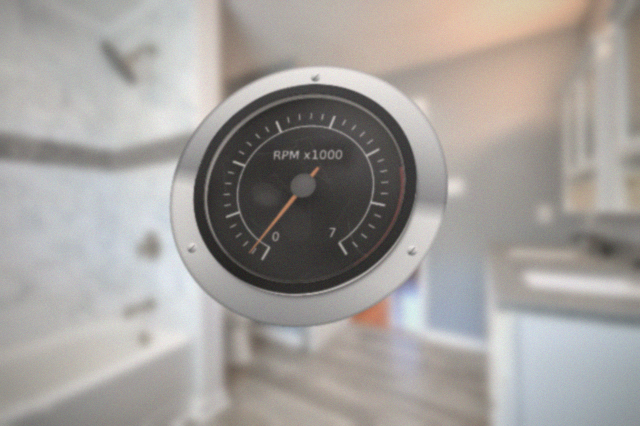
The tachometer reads 200 rpm
